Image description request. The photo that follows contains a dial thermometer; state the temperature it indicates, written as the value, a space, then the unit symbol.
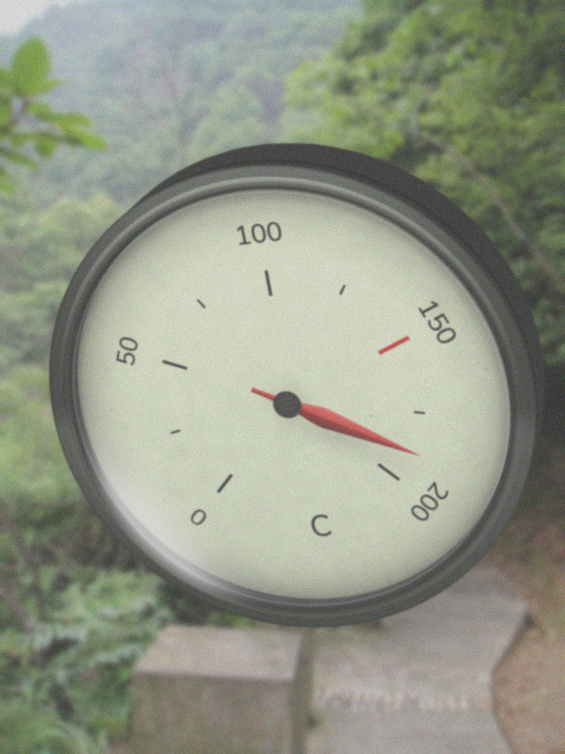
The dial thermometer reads 187.5 °C
